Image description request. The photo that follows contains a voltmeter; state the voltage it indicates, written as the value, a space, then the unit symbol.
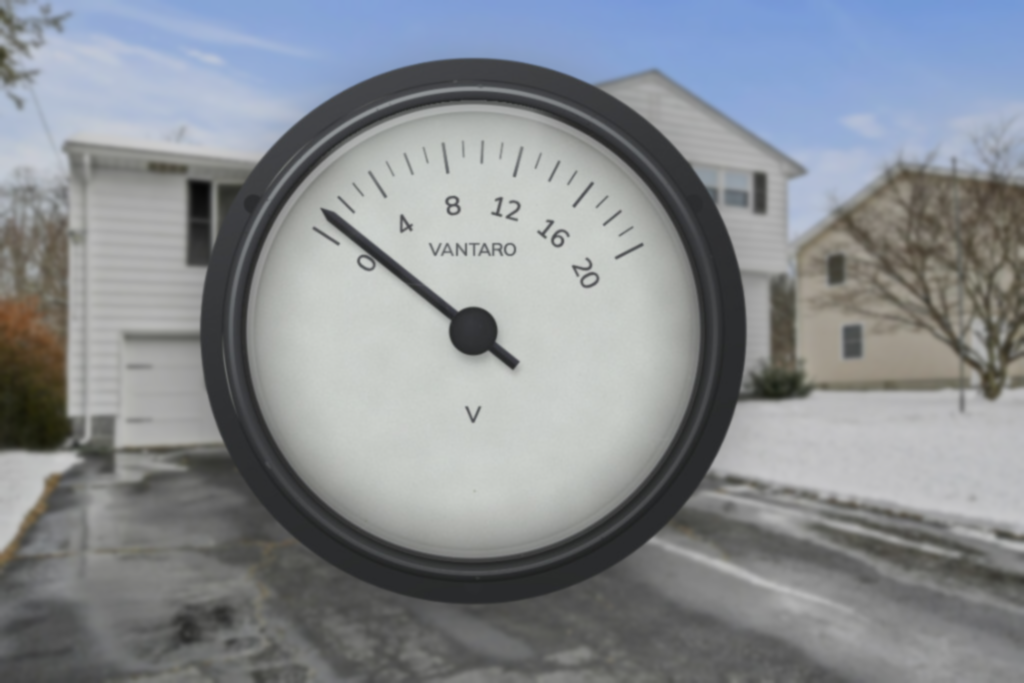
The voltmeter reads 1 V
